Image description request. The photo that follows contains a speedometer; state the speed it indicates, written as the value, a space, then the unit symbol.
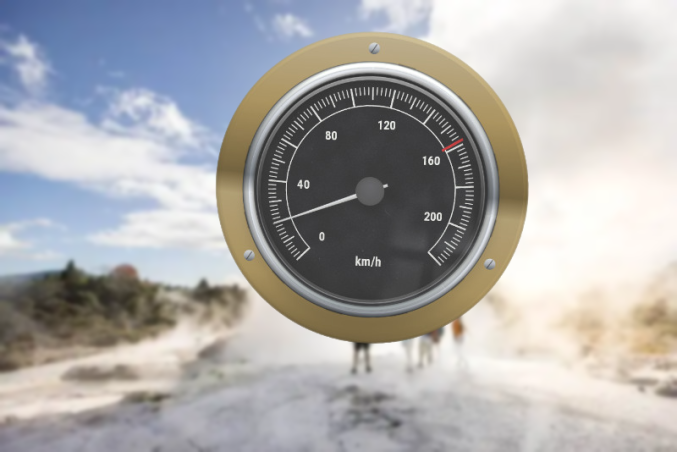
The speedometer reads 20 km/h
